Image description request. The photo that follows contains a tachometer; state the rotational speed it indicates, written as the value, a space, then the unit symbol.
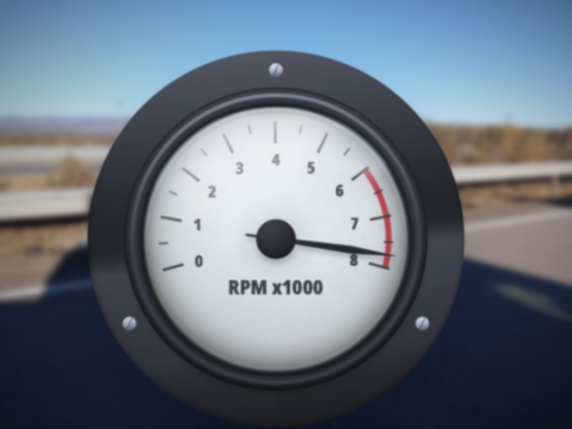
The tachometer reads 7750 rpm
